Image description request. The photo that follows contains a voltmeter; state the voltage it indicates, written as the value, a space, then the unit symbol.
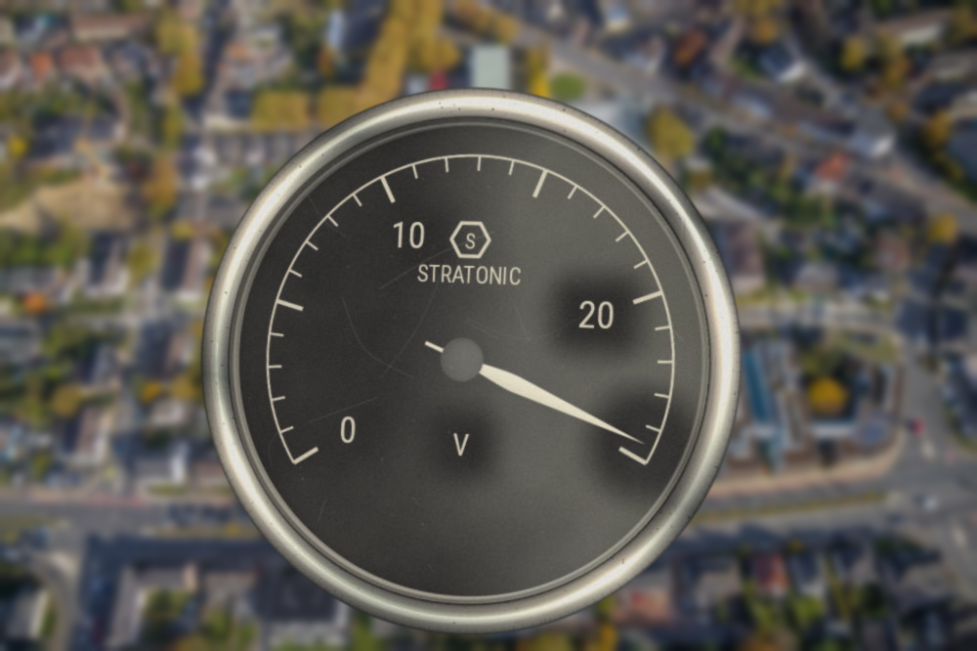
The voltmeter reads 24.5 V
